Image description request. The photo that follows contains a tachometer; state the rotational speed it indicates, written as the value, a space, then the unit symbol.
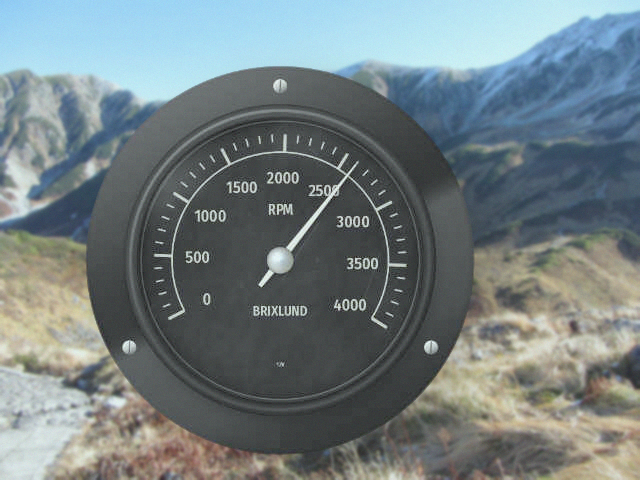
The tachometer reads 2600 rpm
